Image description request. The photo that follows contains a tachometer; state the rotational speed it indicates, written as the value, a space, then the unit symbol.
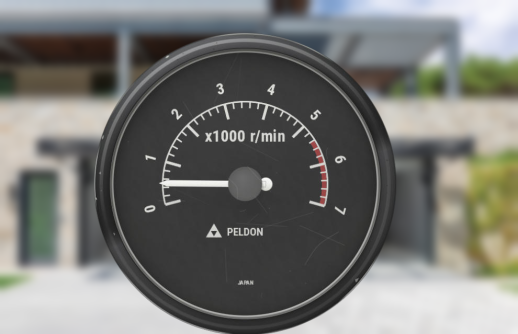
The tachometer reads 500 rpm
